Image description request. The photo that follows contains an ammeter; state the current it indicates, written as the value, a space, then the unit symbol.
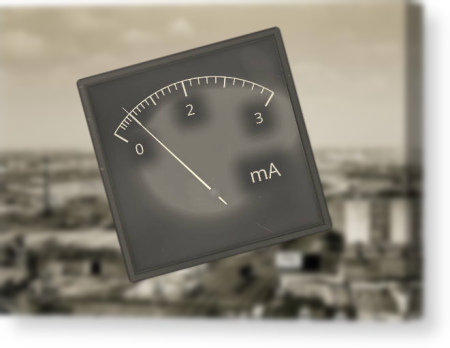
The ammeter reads 1 mA
